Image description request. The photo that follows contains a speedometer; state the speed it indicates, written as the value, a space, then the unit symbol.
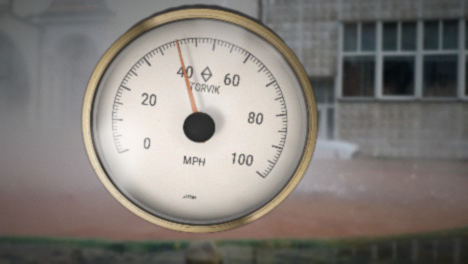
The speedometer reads 40 mph
